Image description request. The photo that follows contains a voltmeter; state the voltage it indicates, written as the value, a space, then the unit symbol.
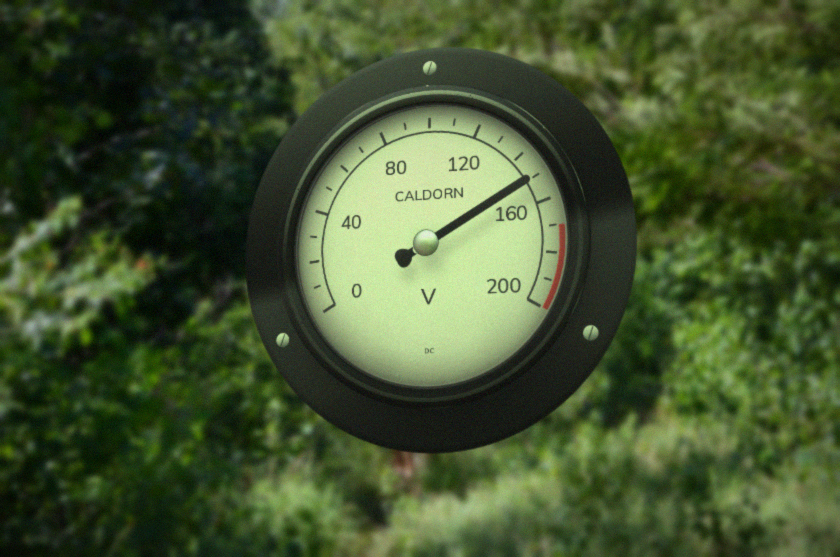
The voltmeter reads 150 V
